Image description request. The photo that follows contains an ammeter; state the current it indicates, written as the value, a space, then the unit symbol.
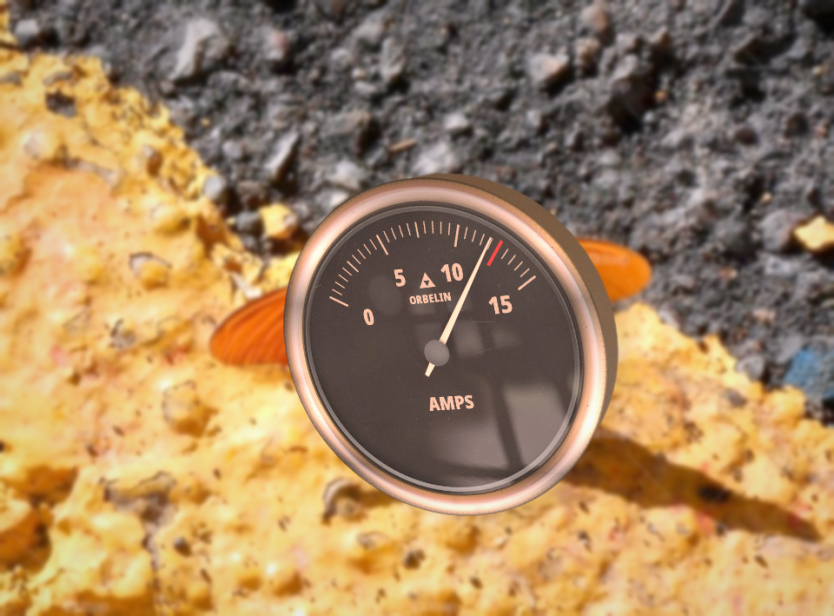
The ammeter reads 12 A
